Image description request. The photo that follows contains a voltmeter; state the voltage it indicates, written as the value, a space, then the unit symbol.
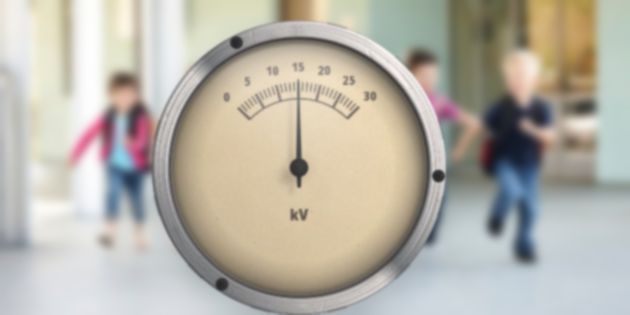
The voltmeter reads 15 kV
